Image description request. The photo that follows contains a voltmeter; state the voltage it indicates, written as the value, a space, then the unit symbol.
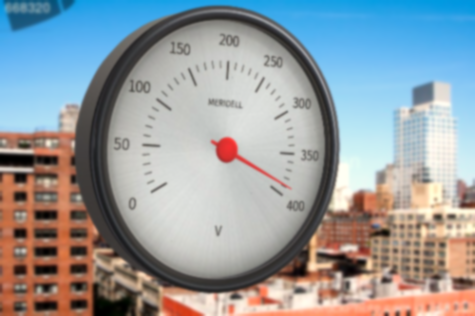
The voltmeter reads 390 V
